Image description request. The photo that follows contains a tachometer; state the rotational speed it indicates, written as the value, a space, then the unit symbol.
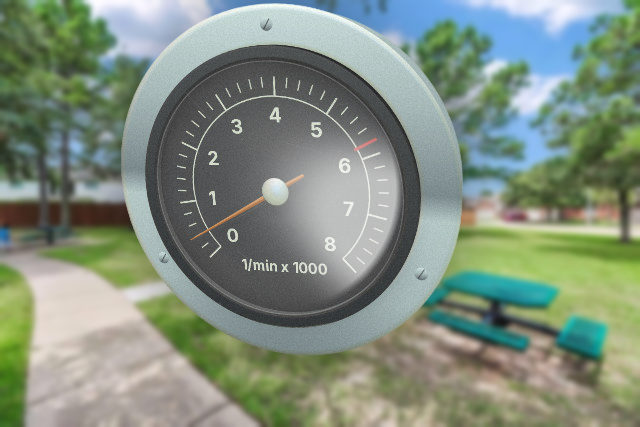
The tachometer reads 400 rpm
